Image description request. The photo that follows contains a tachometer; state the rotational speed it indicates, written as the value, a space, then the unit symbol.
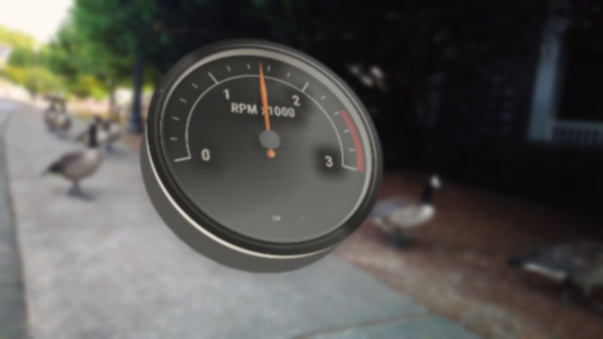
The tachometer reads 1500 rpm
